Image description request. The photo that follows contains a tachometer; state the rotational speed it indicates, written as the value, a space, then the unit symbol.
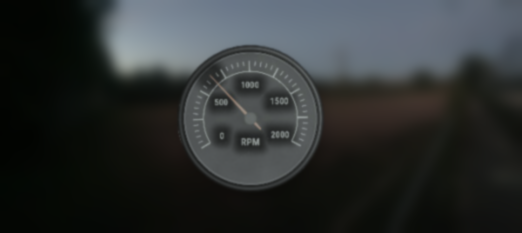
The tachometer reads 650 rpm
